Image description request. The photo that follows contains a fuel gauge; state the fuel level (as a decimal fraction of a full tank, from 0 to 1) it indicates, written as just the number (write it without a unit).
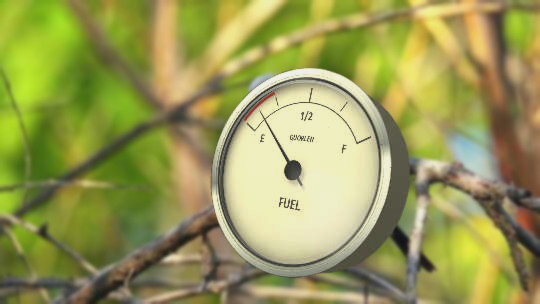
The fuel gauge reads 0.125
